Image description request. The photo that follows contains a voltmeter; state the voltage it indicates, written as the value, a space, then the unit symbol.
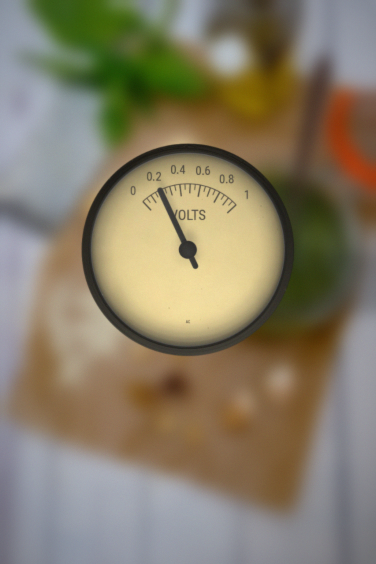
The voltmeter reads 0.2 V
